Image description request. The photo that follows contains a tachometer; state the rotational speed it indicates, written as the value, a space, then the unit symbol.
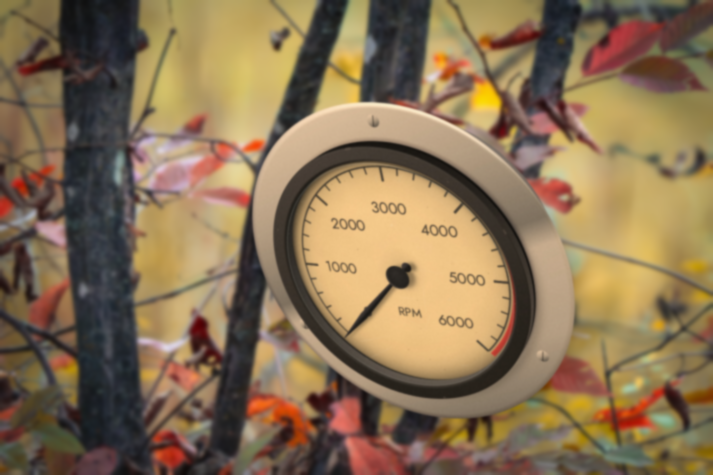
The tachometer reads 0 rpm
